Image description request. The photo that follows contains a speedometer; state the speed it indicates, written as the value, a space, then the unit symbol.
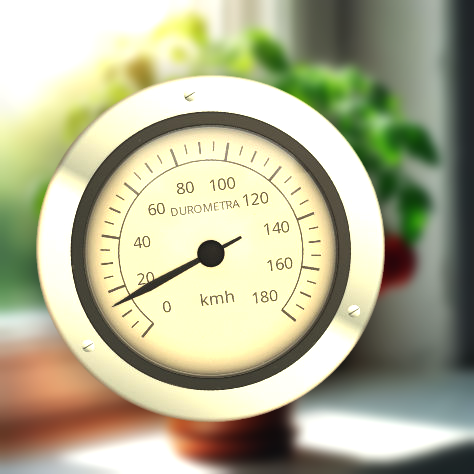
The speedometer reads 15 km/h
